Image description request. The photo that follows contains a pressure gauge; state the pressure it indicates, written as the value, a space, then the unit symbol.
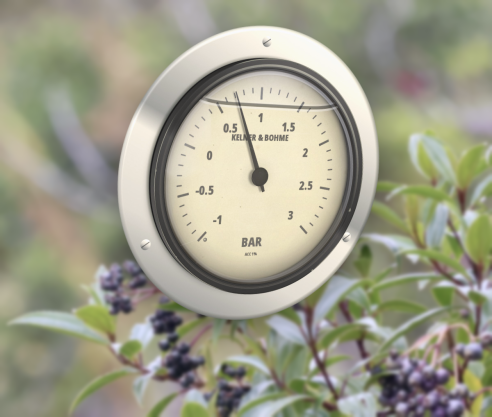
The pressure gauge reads 0.7 bar
